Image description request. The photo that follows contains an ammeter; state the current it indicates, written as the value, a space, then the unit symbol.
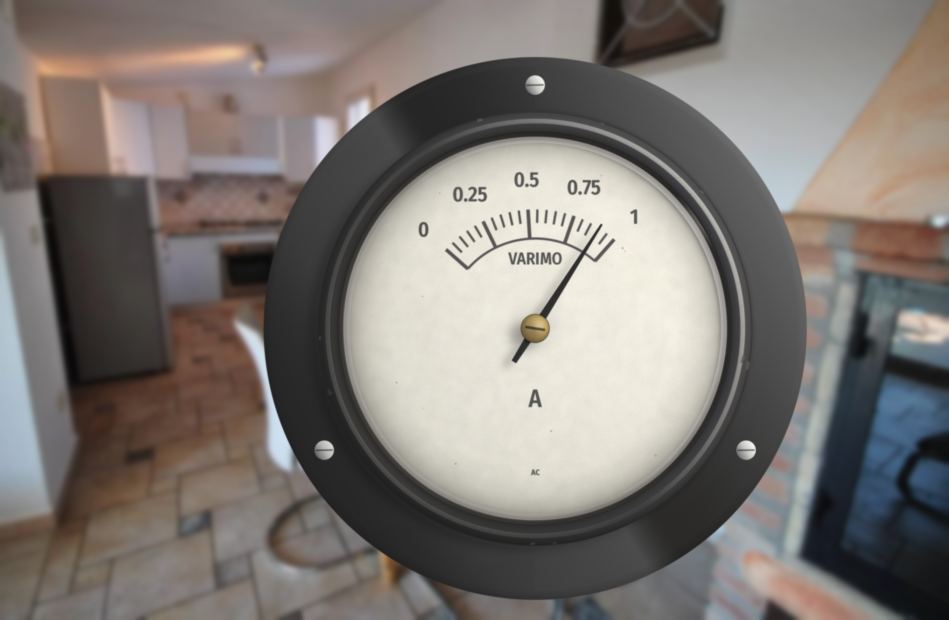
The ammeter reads 0.9 A
